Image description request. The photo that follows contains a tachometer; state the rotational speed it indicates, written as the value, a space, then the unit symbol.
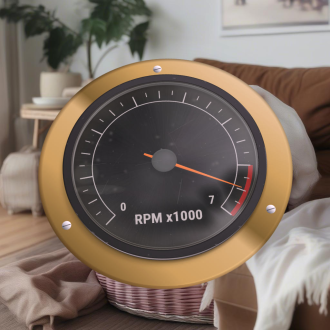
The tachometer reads 6500 rpm
